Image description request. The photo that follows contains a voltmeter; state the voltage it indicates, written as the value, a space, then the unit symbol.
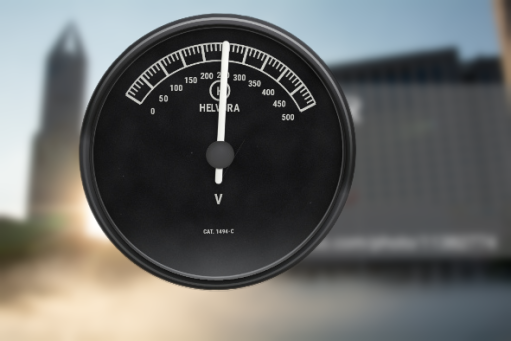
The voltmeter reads 250 V
